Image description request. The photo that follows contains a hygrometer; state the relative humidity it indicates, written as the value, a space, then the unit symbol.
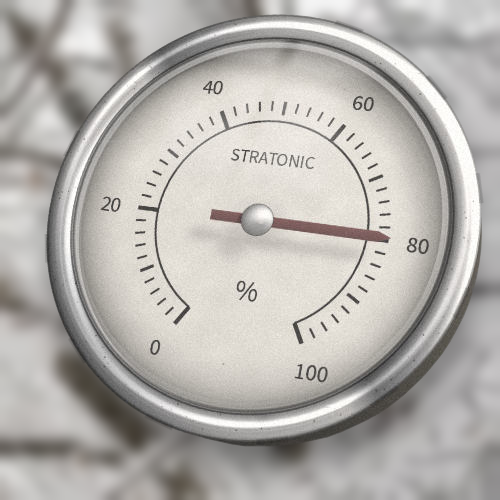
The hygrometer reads 80 %
